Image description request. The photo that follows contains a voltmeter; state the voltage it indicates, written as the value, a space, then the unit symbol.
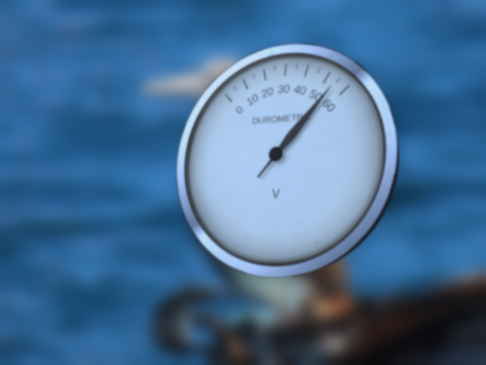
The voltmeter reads 55 V
